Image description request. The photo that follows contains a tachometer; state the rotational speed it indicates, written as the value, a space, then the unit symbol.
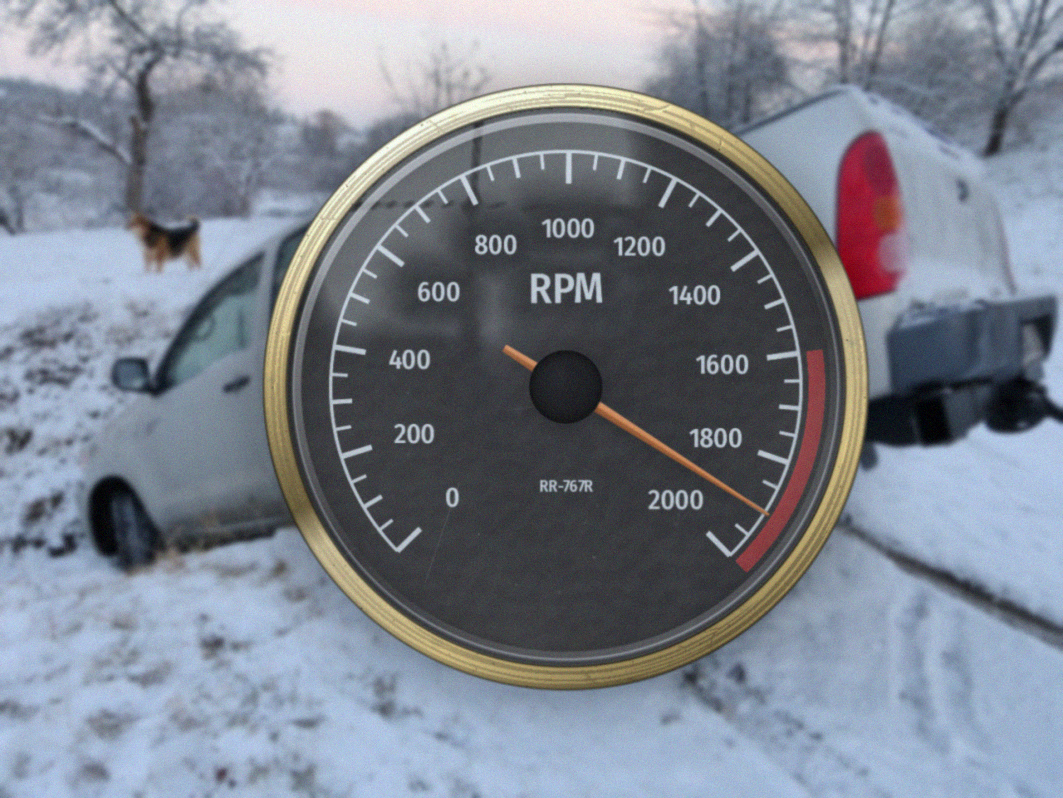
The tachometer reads 1900 rpm
